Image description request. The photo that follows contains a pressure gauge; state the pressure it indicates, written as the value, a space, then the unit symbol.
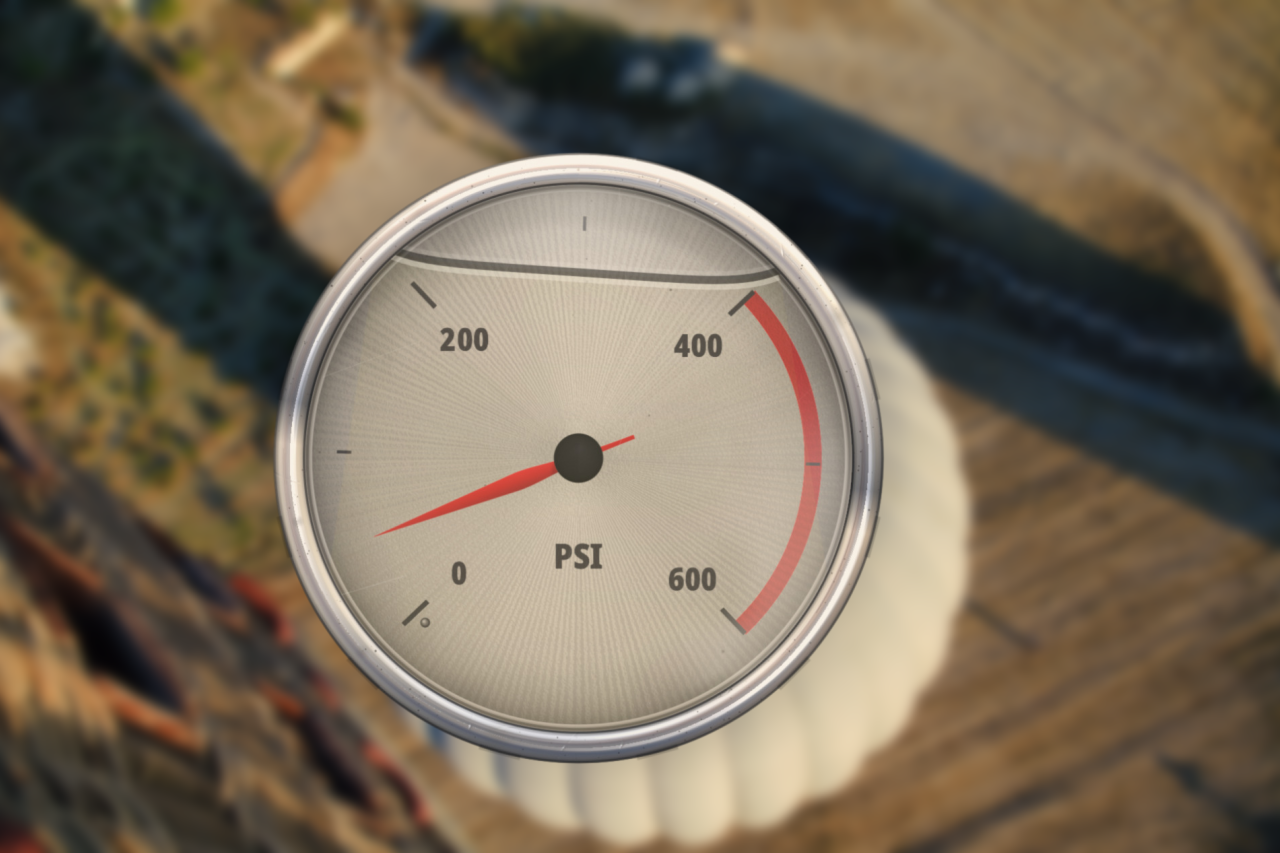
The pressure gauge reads 50 psi
